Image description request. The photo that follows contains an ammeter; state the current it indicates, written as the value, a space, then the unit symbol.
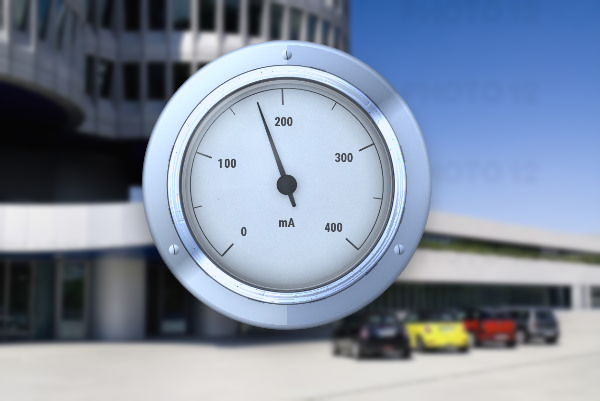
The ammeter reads 175 mA
